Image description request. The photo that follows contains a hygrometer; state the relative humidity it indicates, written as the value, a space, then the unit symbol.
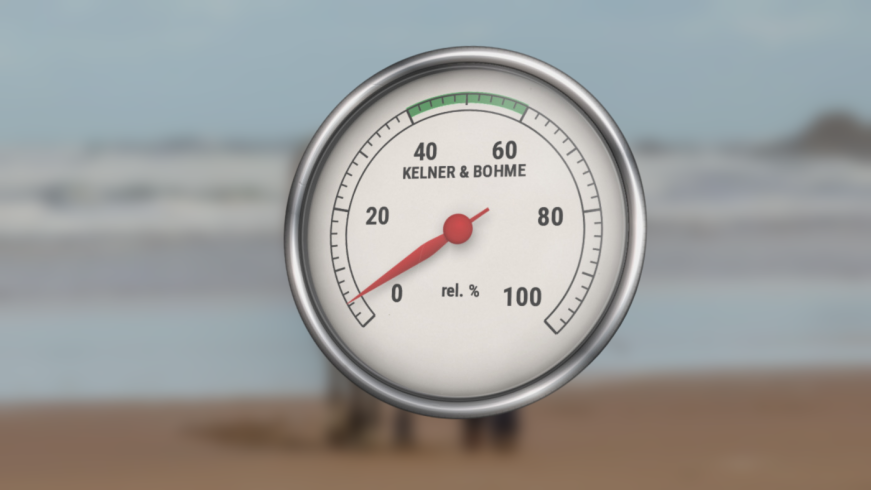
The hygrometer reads 4 %
